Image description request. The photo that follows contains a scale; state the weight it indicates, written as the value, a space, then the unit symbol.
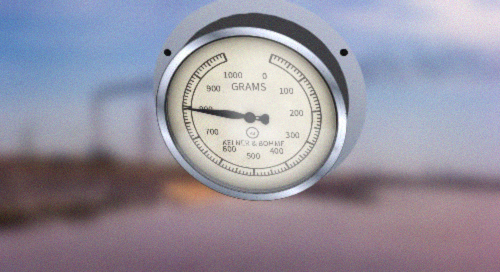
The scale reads 800 g
